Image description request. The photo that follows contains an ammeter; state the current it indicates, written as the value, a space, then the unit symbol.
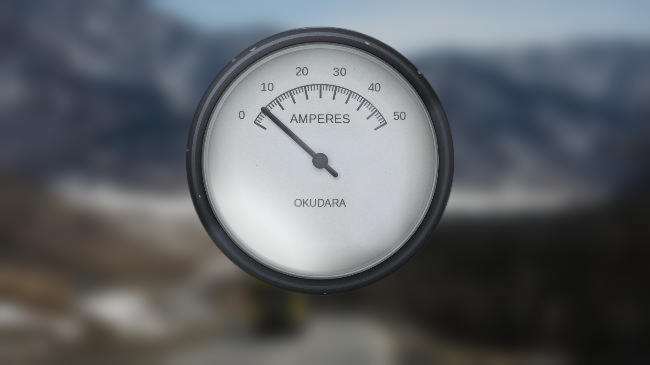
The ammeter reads 5 A
